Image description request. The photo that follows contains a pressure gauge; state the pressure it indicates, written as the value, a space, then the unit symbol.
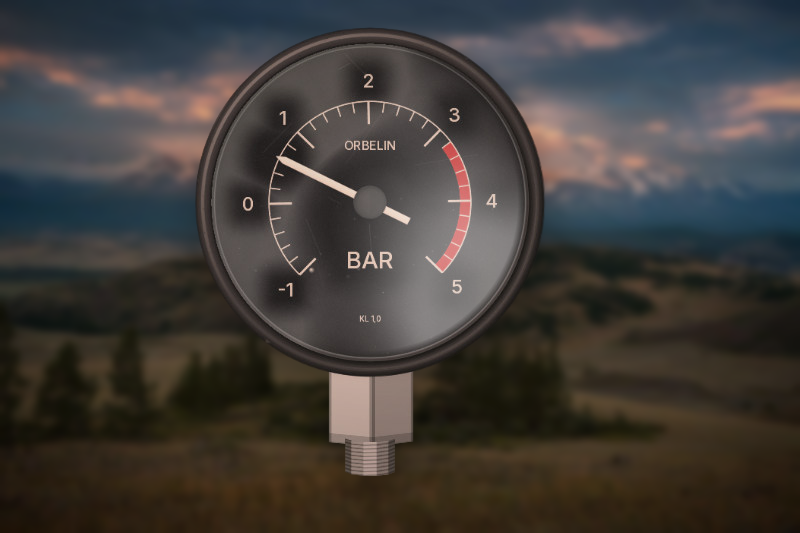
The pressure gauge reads 0.6 bar
